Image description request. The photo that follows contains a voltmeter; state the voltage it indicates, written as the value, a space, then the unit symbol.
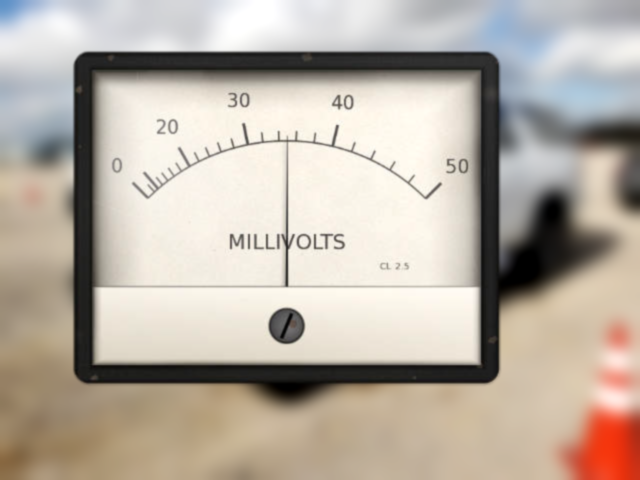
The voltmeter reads 35 mV
